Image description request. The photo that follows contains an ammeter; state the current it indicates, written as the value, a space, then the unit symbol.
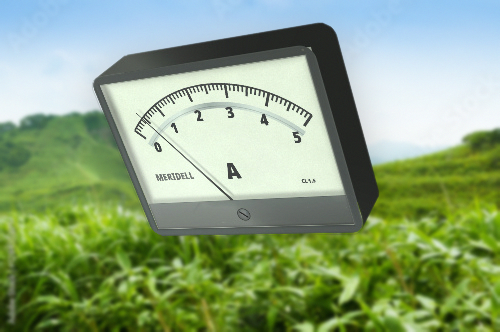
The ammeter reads 0.5 A
